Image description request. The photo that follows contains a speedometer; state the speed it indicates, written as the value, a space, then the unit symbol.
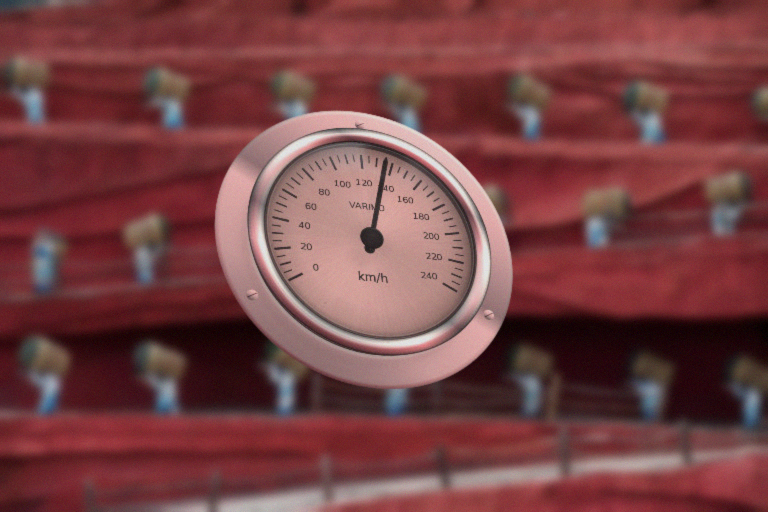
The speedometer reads 135 km/h
